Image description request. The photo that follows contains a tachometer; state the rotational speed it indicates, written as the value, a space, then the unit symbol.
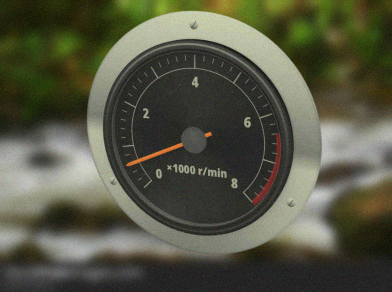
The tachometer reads 600 rpm
